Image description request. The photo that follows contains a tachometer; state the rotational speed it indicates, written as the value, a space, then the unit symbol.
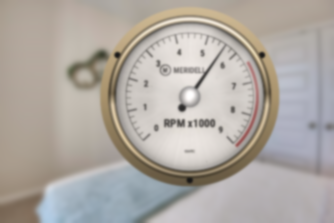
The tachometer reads 5600 rpm
